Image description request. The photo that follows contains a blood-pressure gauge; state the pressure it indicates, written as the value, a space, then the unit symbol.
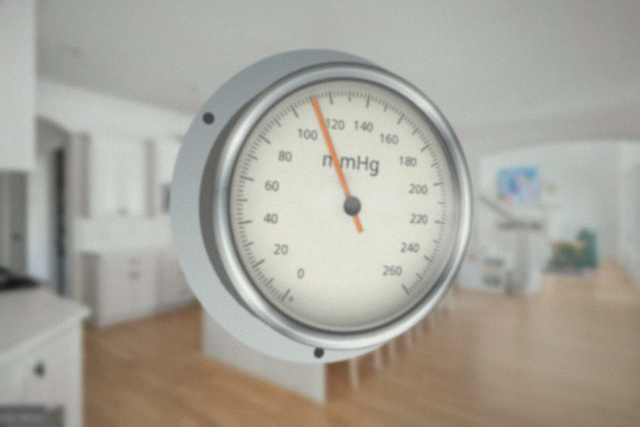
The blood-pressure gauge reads 110 mmHg
